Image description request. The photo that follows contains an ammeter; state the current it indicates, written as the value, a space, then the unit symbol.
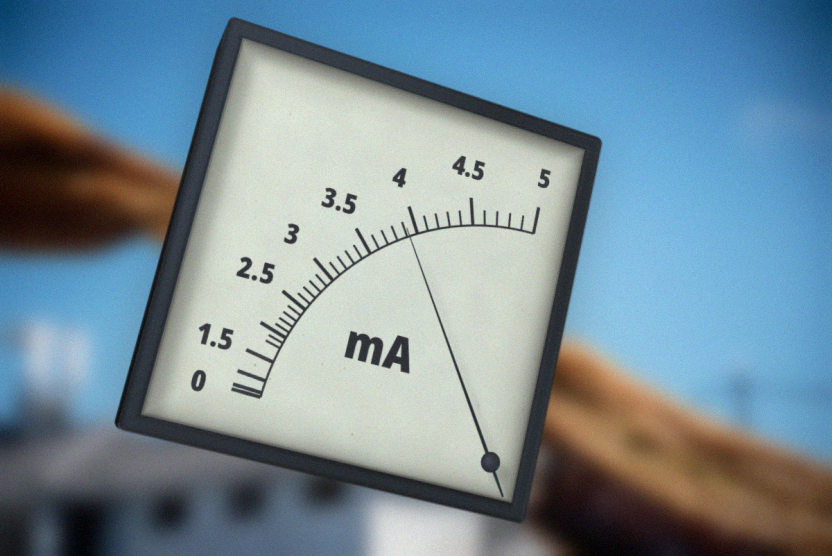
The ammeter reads 3.9 mA
